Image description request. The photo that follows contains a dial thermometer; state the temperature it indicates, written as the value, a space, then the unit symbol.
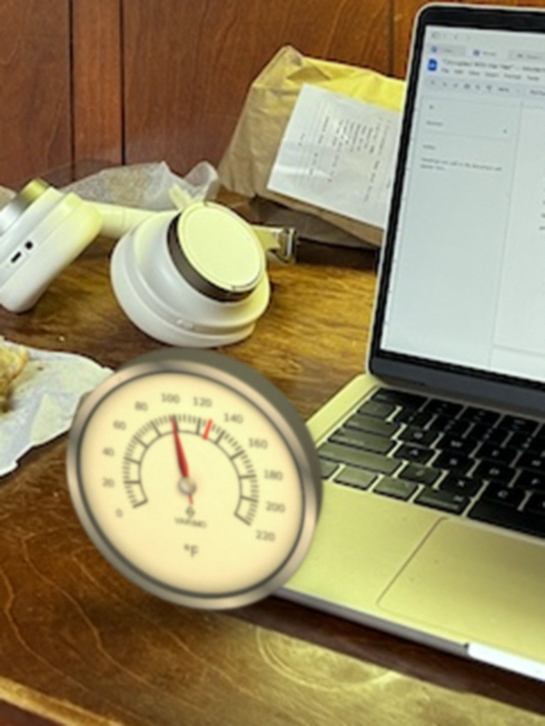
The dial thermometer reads 100 °F
